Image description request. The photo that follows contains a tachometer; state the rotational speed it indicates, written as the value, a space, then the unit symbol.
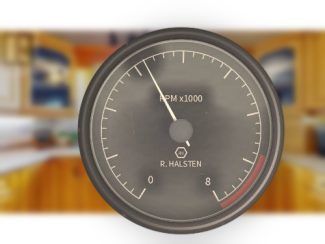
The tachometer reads 3200 rpm
